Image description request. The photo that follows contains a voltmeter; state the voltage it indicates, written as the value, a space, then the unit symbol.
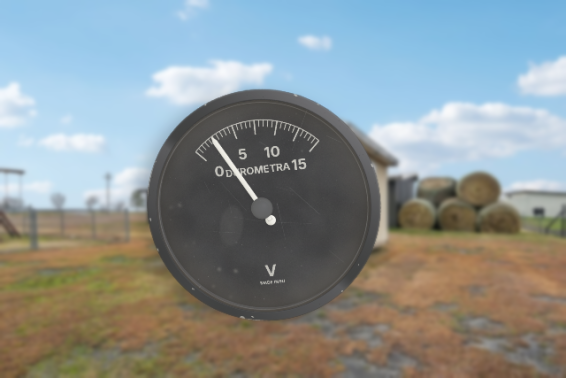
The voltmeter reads 2.5 V
